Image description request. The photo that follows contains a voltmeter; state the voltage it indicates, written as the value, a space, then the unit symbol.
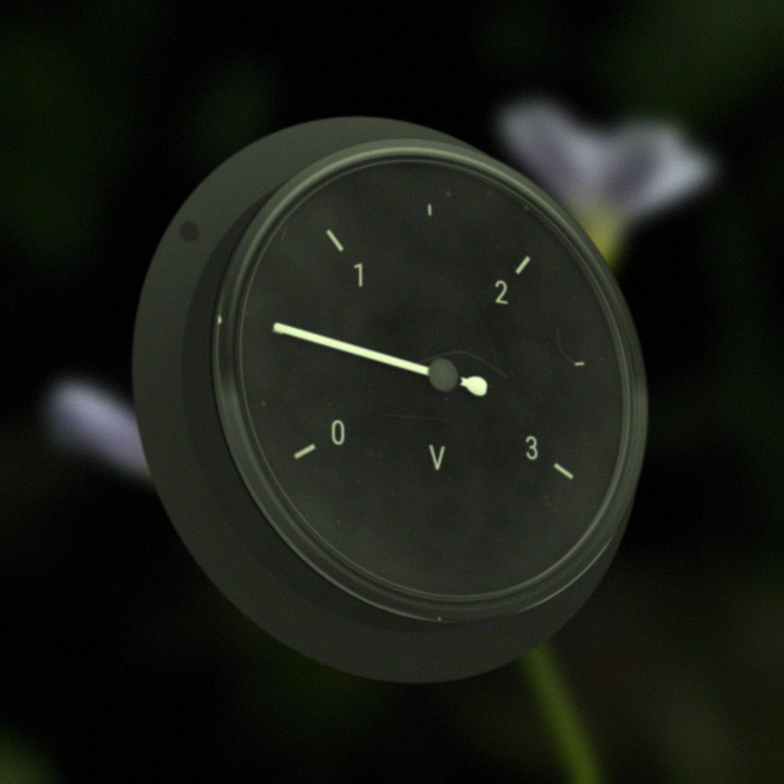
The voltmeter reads 0.5 V
